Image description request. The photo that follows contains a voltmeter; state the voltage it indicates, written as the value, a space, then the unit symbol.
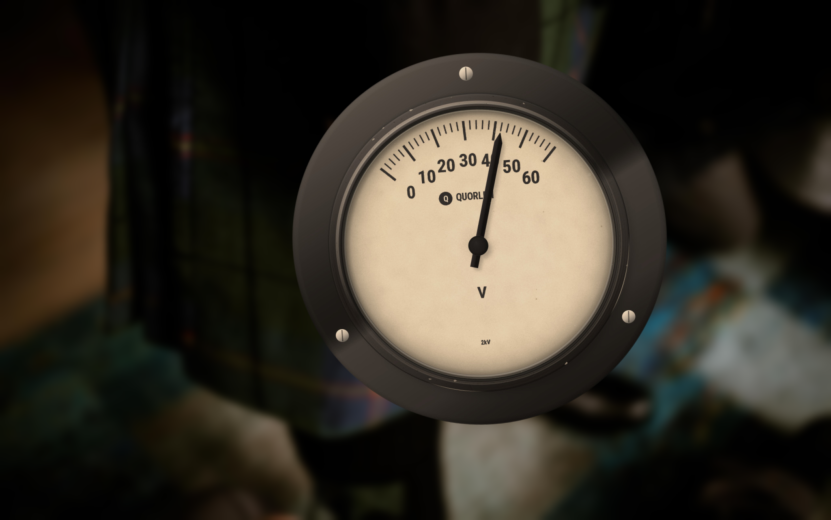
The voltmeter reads 42 V
